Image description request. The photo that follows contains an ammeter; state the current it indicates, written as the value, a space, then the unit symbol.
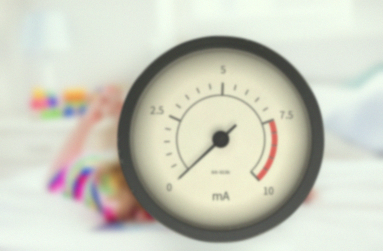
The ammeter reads 0 mA
